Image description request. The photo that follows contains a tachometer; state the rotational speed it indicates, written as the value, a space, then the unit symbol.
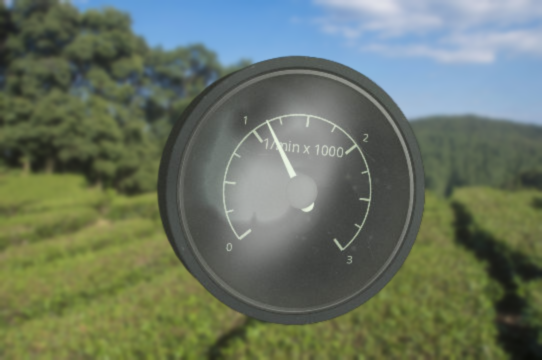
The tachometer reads 1125 rpm
